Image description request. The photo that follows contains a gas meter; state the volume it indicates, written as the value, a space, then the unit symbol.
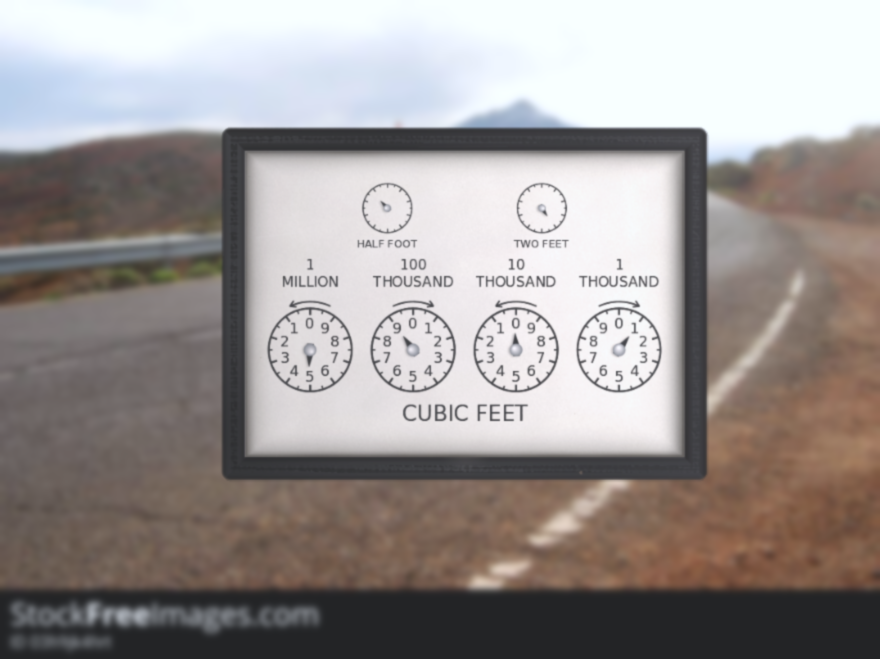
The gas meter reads 490100 ft³
